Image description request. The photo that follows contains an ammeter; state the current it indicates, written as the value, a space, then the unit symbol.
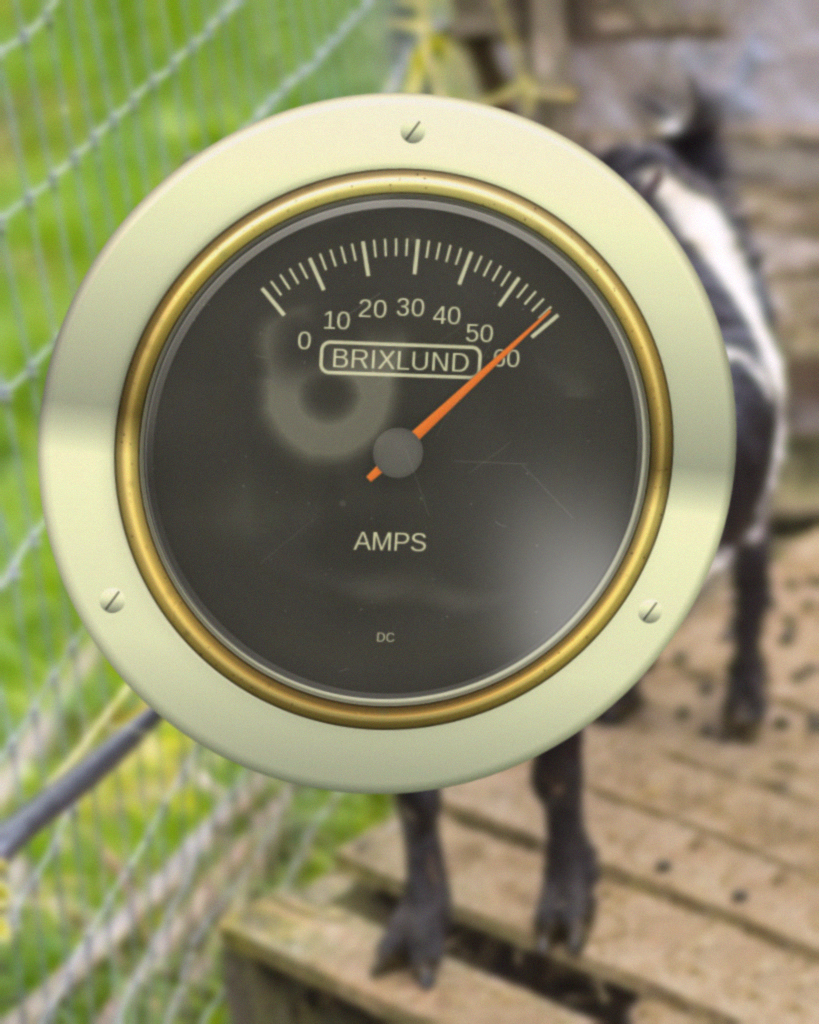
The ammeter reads 58 A
